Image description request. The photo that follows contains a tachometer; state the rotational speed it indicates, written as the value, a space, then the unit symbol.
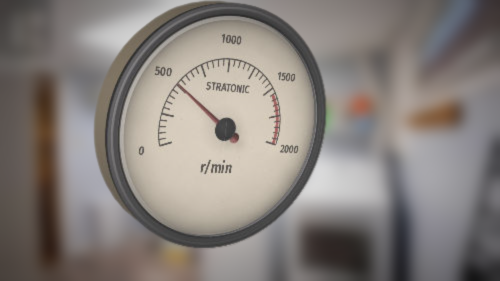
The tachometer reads 500 rpm
